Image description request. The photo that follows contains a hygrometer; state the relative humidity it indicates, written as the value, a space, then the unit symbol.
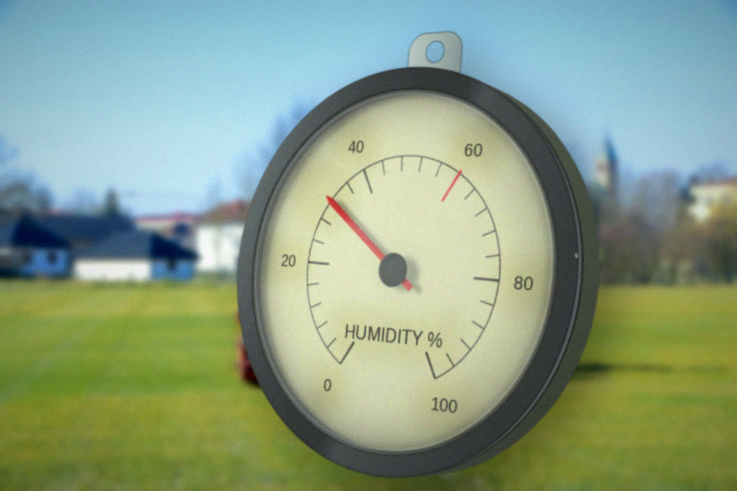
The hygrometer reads 32 %
